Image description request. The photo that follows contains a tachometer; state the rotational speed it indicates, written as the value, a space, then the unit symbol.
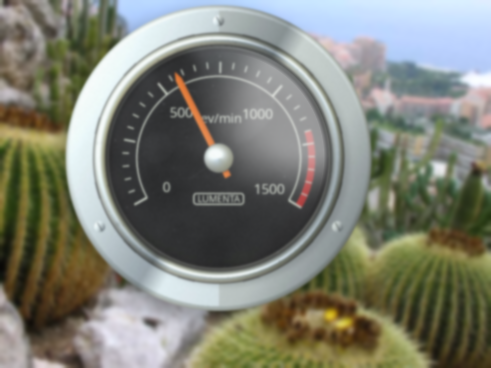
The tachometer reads 575 rpm
